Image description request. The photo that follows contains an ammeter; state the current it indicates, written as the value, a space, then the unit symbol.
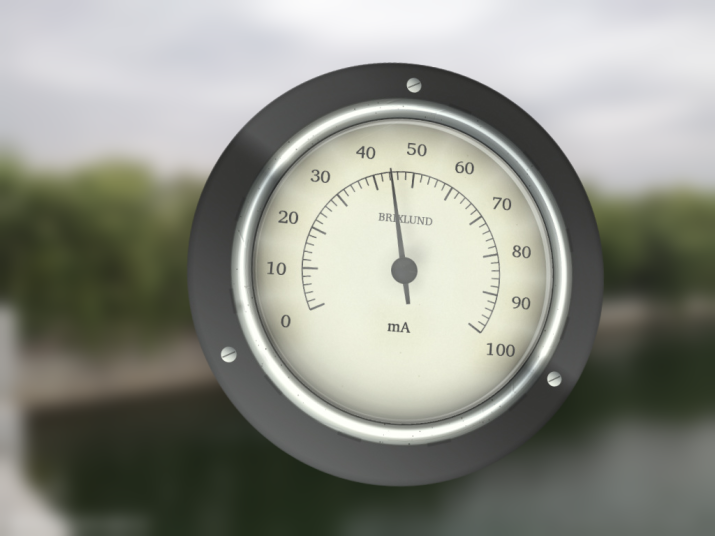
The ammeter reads 44 mA
